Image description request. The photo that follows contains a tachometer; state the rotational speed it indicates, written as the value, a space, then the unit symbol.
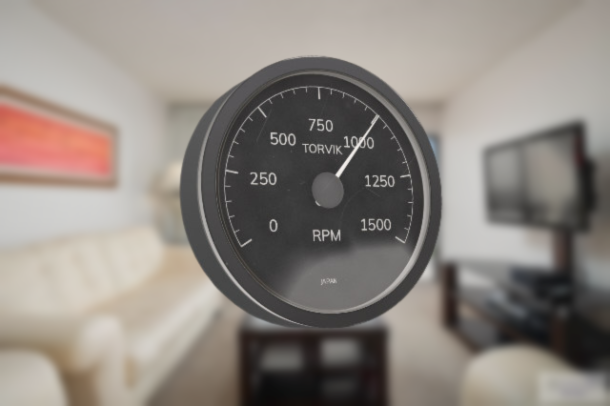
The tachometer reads 1000 rpm
